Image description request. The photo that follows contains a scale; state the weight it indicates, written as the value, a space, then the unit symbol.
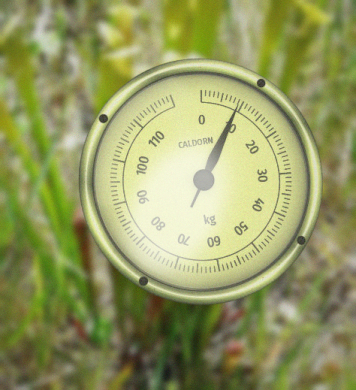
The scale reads 9 kg
